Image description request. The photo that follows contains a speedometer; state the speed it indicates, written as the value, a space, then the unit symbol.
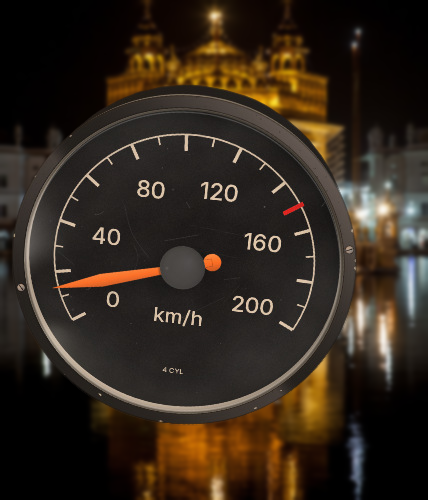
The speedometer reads 15 km/h
